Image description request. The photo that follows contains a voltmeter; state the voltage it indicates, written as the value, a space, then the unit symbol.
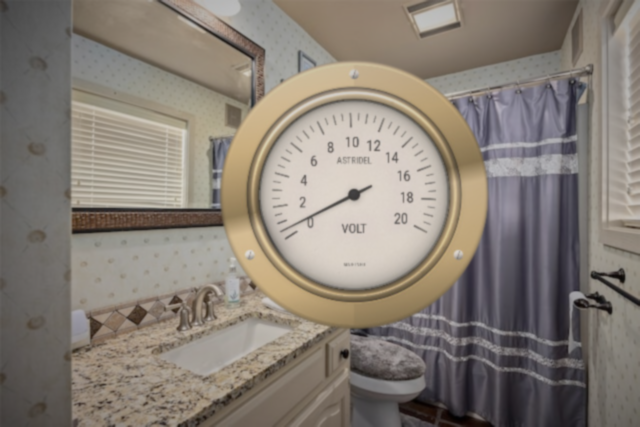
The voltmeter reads 0.5 V
